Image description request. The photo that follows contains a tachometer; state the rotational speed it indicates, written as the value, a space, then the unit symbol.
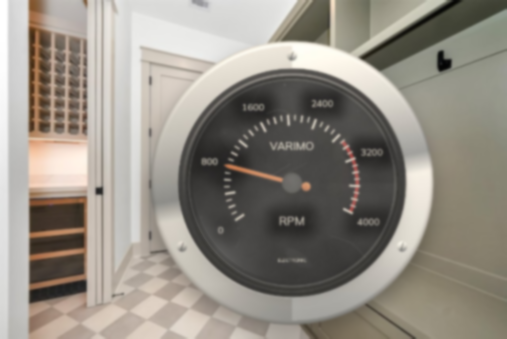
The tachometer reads 800 rpm
